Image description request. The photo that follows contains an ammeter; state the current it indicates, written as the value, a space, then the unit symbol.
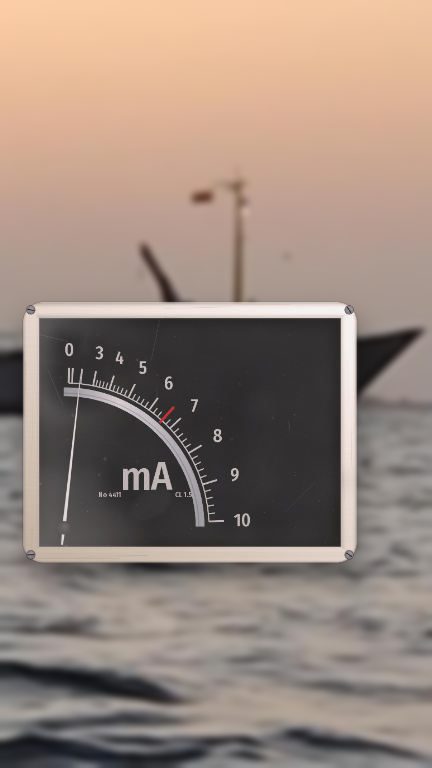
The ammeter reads 2 mA
